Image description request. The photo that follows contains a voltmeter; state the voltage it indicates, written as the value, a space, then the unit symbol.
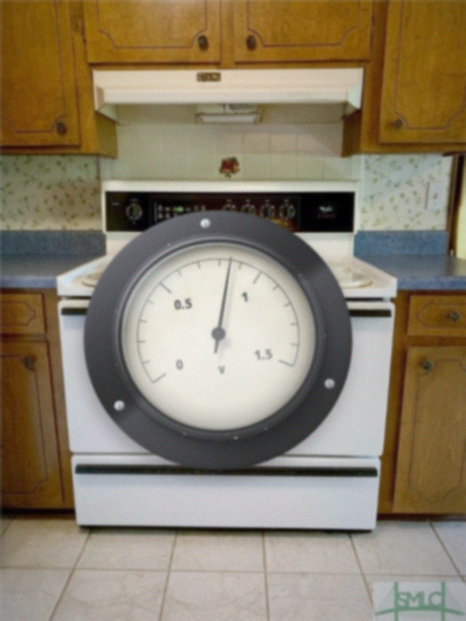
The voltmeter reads 0.85 V
